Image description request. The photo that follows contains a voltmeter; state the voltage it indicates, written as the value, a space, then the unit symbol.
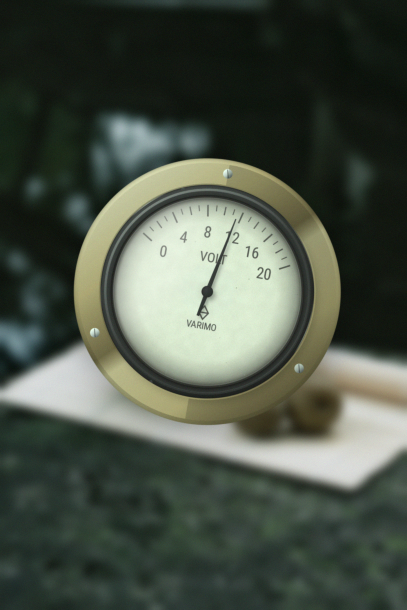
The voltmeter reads 11.5 V
